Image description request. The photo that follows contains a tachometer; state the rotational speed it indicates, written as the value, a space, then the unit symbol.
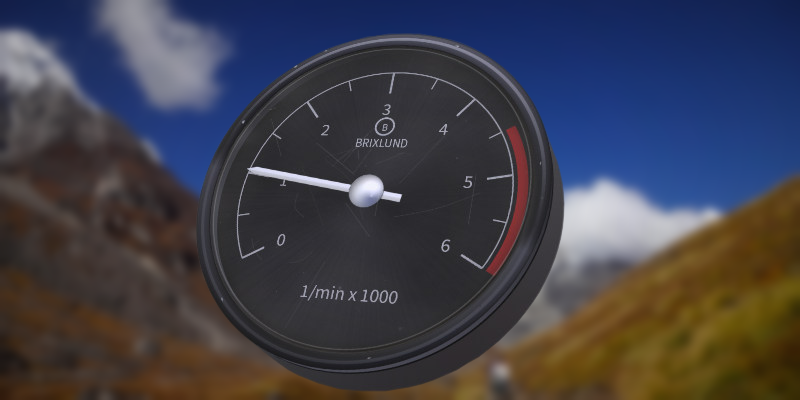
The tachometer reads 1000 rpm
